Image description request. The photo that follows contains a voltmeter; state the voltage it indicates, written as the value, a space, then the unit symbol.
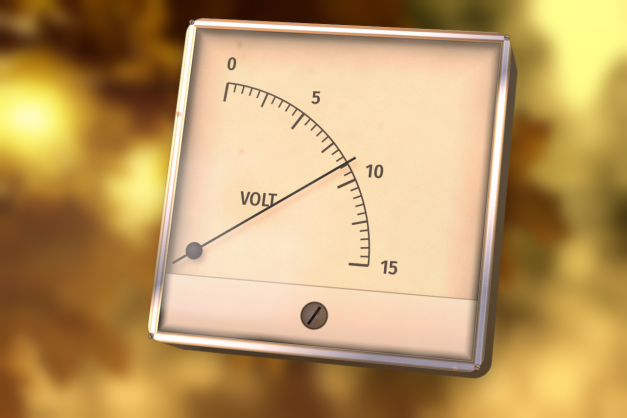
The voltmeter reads 9 V
